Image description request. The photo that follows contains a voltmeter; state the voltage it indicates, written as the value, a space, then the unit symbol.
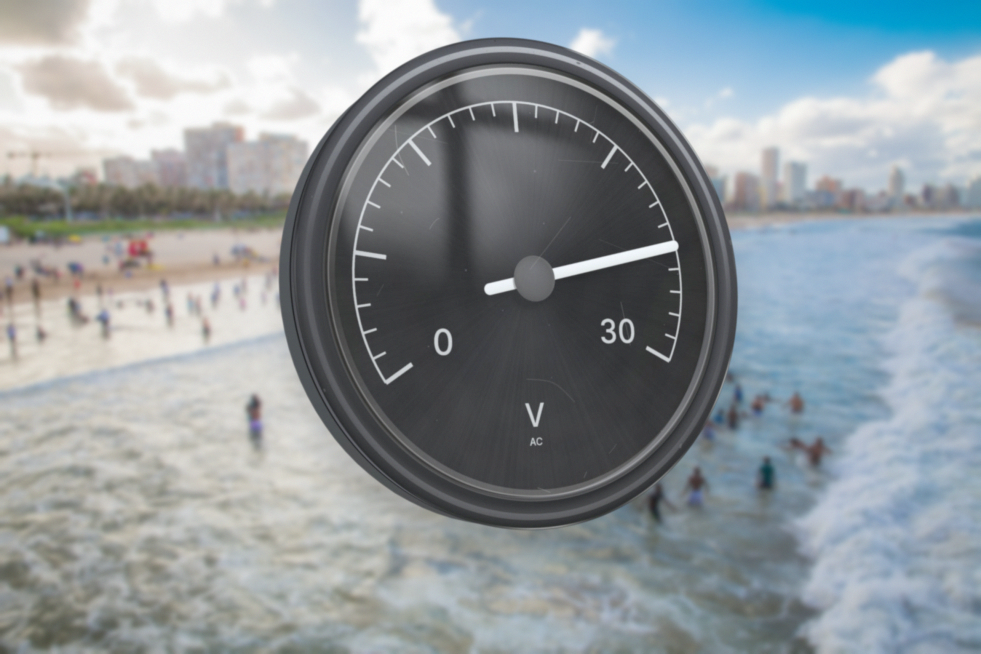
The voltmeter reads 25 V
